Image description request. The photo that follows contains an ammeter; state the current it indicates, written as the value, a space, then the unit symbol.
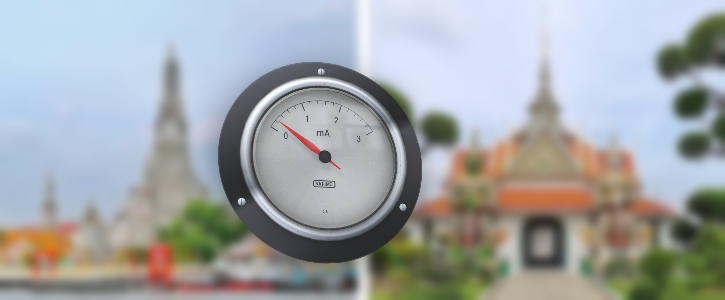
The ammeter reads 0.2 mA
